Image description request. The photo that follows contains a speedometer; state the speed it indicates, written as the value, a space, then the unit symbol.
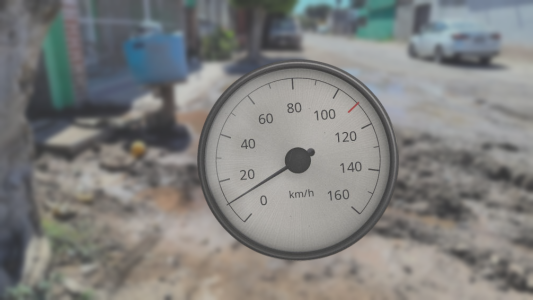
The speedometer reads 10 km/h
